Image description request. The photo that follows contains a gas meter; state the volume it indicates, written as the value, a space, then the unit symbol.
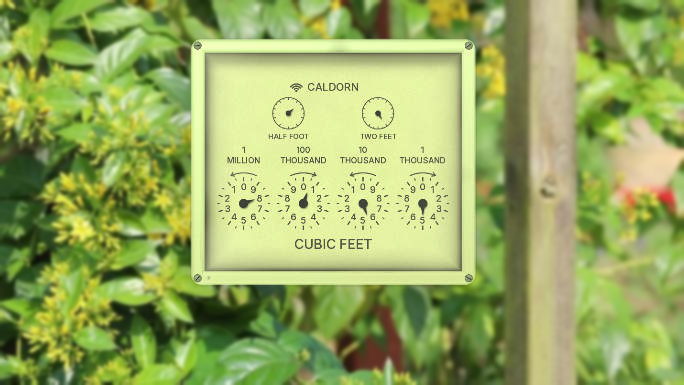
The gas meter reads 805500 ft³
